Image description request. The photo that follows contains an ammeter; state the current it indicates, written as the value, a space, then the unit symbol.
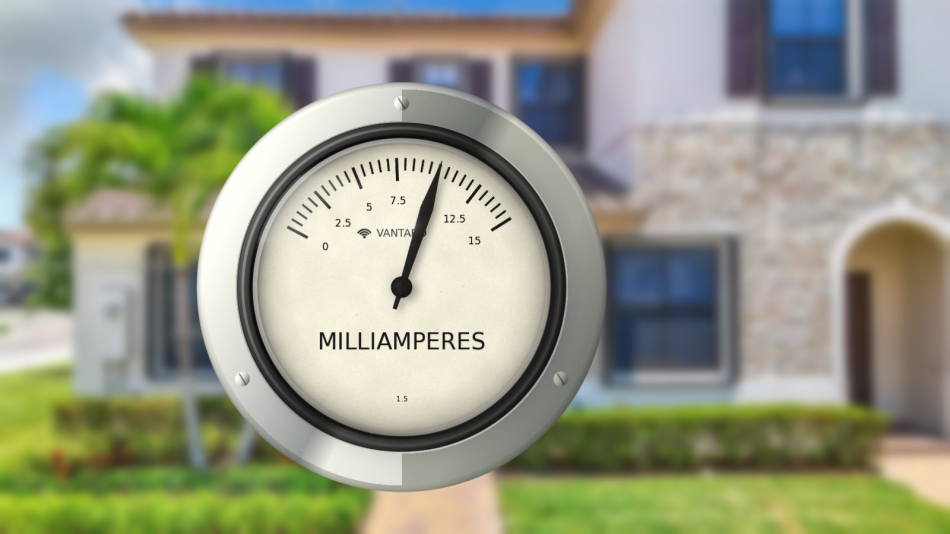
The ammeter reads 10 mA
